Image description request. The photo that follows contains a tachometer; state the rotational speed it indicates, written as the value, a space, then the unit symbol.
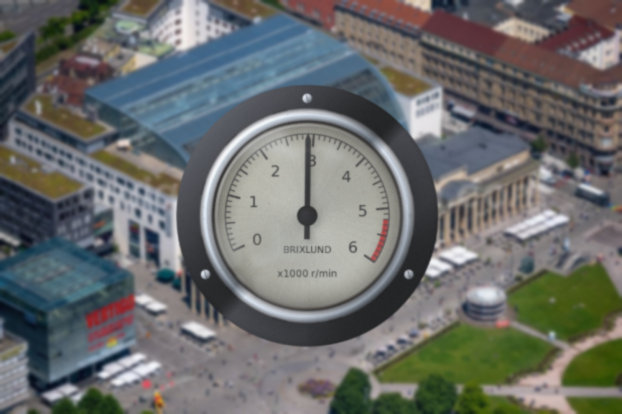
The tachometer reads 2900 rpm
